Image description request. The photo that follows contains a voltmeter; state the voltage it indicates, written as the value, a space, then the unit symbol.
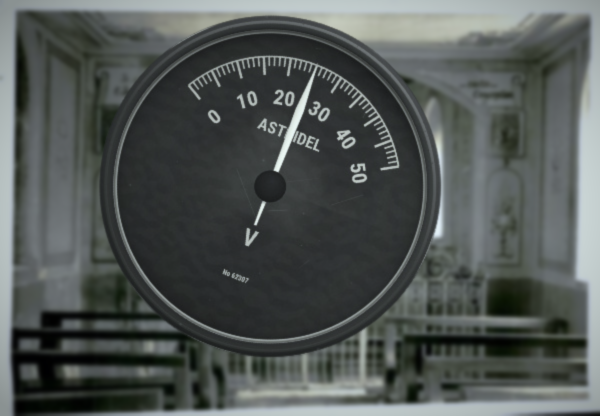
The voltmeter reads 25 V
